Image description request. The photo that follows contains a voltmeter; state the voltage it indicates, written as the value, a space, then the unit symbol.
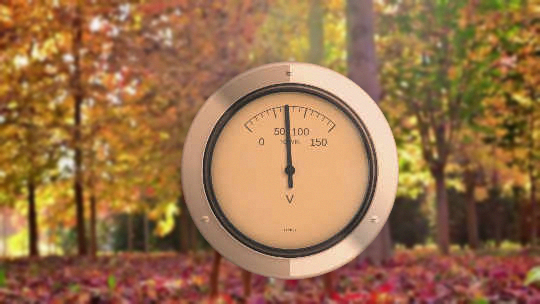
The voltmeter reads 70 V
